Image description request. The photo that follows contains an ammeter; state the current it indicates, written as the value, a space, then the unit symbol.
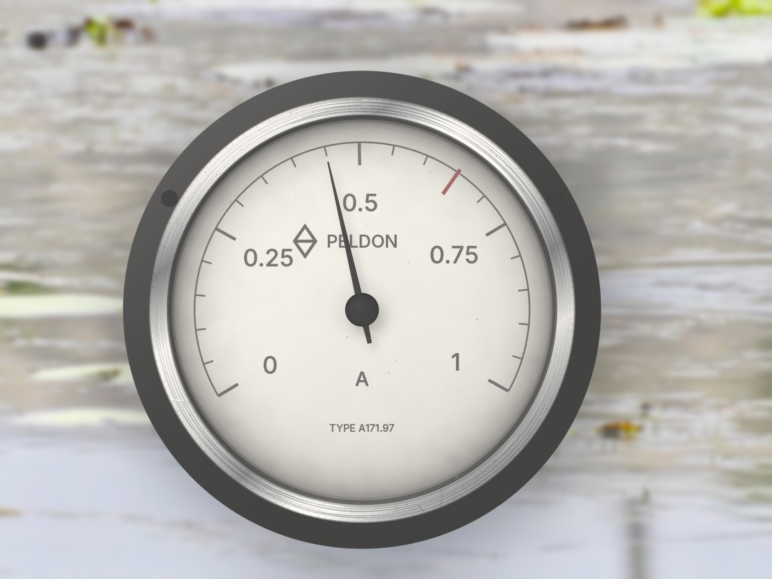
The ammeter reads 0.45 A
